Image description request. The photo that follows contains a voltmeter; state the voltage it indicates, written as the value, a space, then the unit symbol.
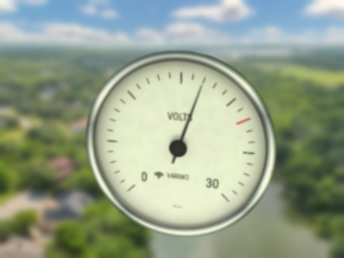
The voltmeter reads 17 V
